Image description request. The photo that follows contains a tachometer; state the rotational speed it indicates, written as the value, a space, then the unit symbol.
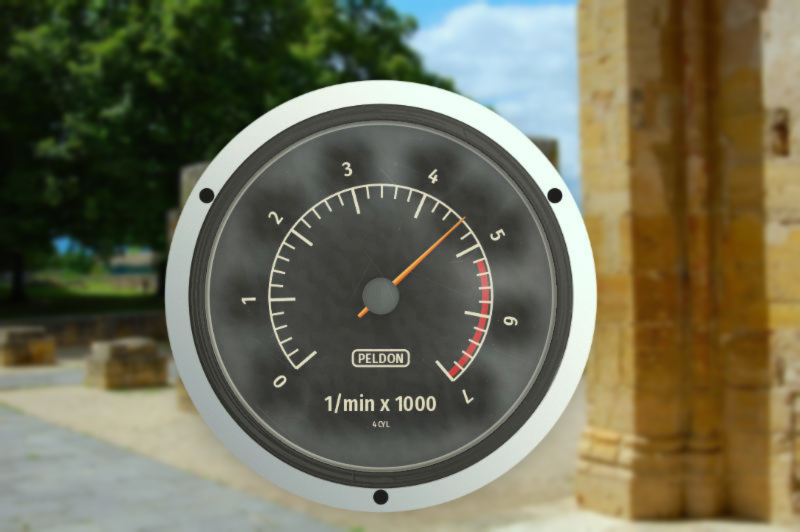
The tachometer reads 4600 rpm
